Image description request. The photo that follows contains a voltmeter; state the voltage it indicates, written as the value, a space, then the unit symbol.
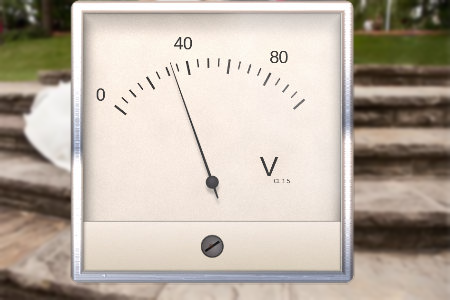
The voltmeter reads 32.5 V
